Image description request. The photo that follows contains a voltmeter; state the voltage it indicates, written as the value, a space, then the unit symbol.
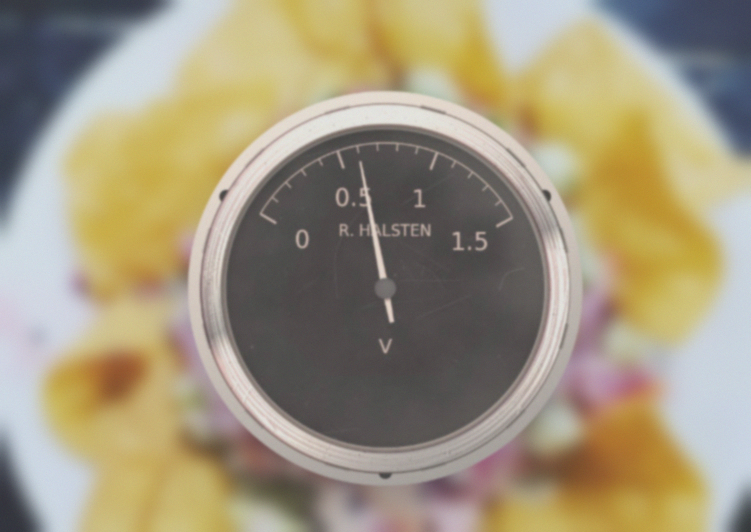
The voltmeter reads 0.6 V
